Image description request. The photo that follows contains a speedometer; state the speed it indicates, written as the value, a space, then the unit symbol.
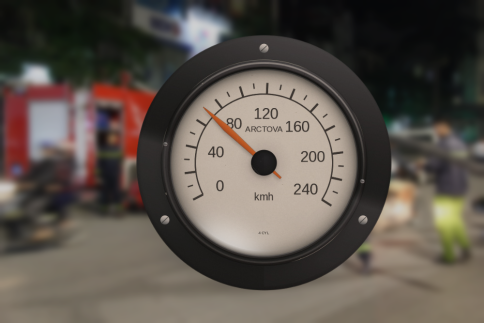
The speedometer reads 70 km/h
